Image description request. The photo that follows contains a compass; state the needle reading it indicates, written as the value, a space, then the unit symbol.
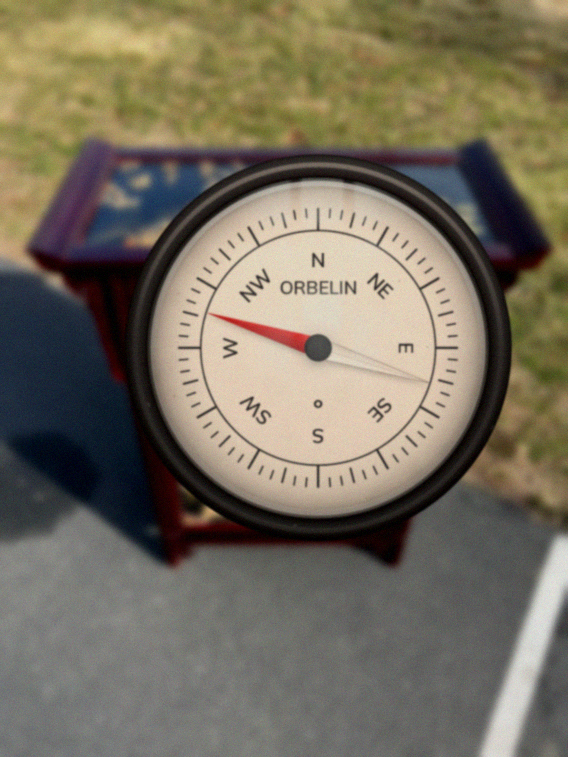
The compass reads 287.5 °
